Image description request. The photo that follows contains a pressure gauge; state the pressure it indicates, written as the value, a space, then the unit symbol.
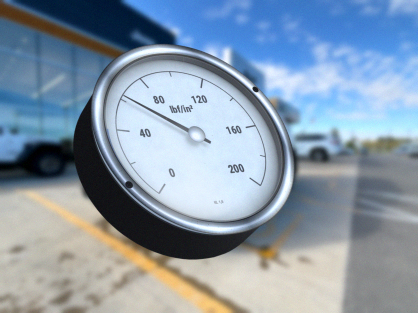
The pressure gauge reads 60 psi
